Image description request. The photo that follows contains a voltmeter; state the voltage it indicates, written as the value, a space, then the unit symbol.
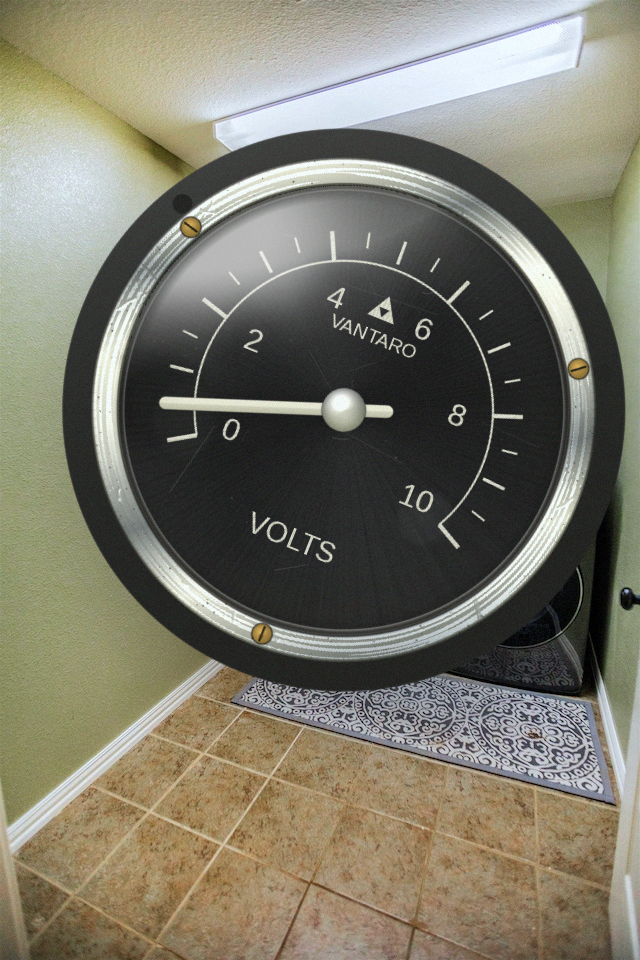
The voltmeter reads 0.5 V
